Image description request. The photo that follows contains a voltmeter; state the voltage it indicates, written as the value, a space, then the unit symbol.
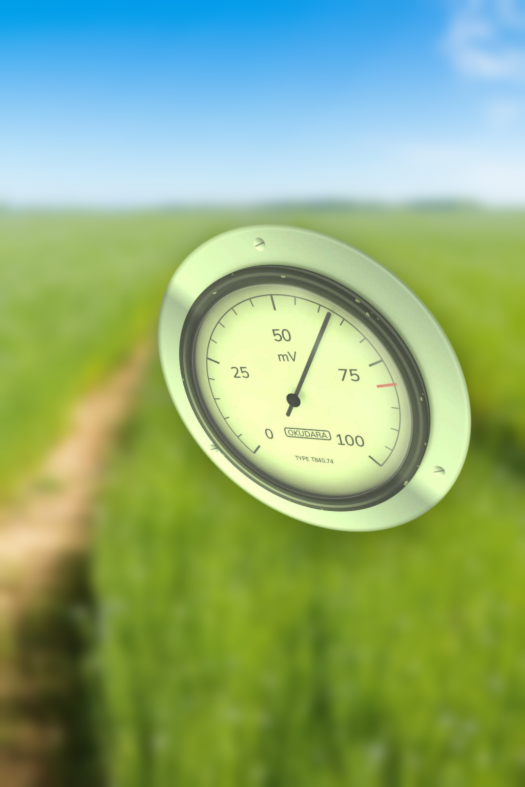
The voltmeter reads 62.5 mV
